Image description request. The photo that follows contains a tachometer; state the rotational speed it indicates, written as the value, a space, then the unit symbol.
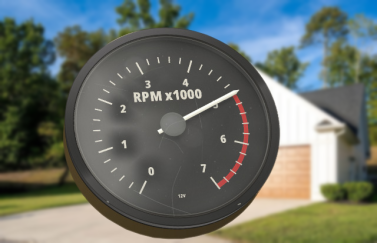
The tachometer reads 5000 rpm
